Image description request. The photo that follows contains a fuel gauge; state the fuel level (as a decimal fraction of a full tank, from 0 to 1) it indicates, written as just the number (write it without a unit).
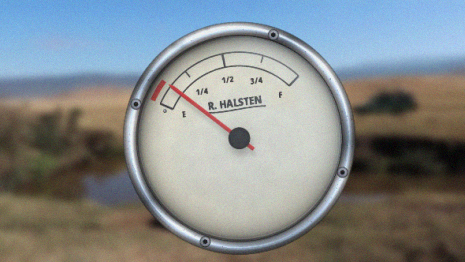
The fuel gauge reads 0.125
